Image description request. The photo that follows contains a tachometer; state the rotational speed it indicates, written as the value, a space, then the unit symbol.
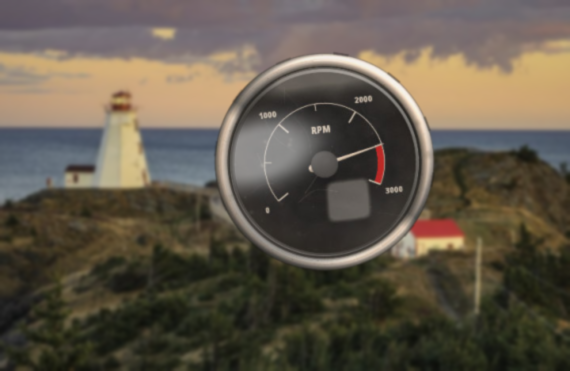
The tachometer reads 2500 rpm
